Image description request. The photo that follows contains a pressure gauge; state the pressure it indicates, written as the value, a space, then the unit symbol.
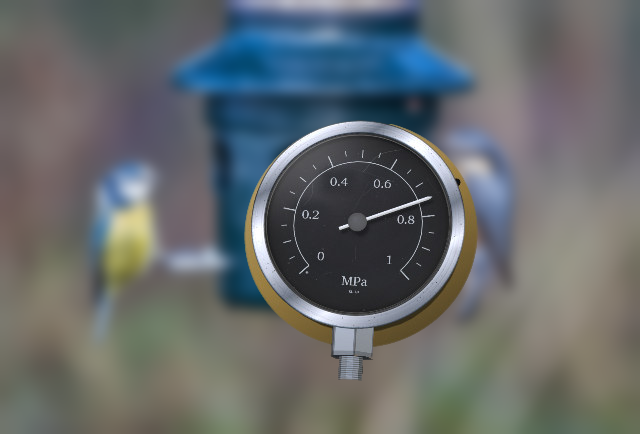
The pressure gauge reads 0.75 MPa
